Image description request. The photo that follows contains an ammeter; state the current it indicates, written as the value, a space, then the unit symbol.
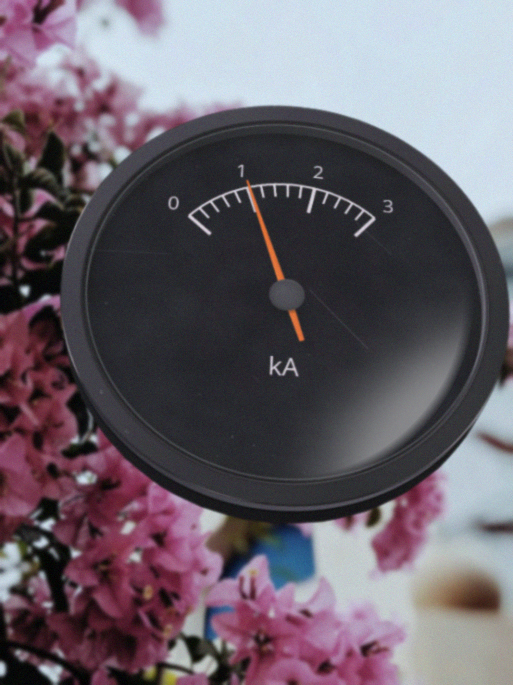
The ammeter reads 1 kA
